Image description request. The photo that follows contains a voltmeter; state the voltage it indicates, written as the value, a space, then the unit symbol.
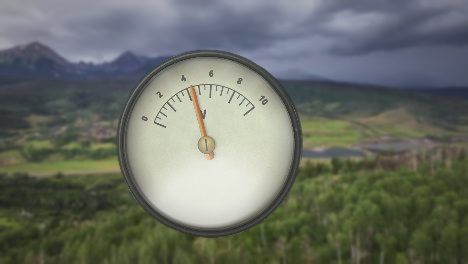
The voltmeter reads 4.5 V
